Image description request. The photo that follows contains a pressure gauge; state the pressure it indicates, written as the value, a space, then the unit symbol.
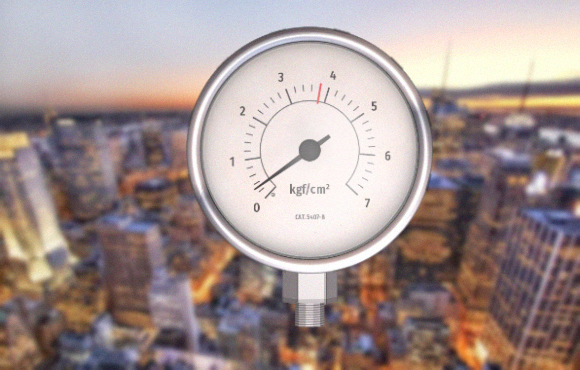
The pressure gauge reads 0.3 kg/cm²
